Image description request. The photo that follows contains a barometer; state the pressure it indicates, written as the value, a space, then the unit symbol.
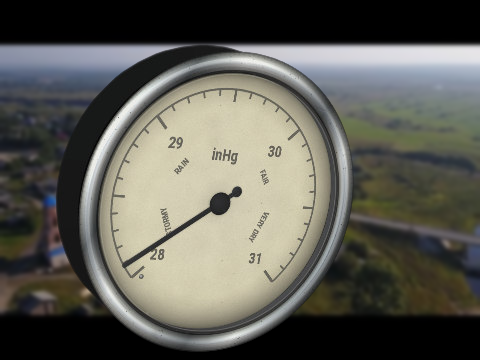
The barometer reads 28.1 inHg
